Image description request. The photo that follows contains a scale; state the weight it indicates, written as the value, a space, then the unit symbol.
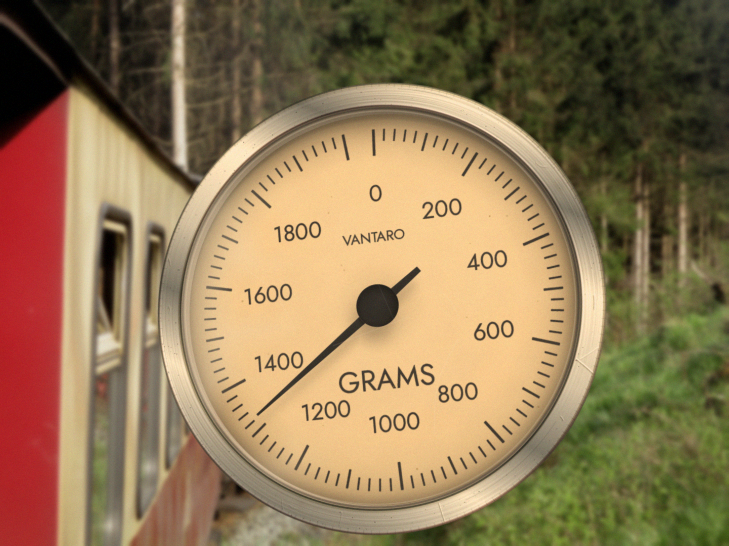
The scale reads 1320 g
